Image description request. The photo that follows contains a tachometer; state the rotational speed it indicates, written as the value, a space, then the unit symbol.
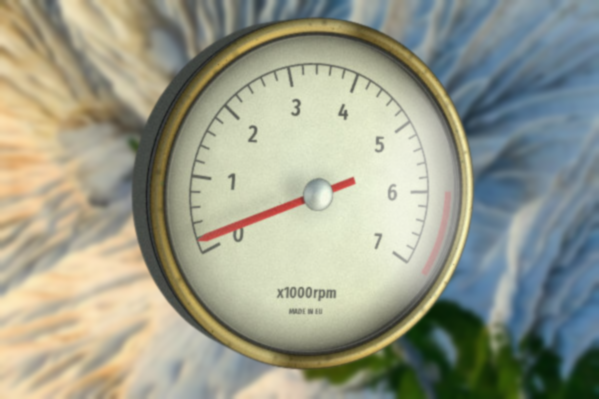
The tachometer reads 200 rpm
